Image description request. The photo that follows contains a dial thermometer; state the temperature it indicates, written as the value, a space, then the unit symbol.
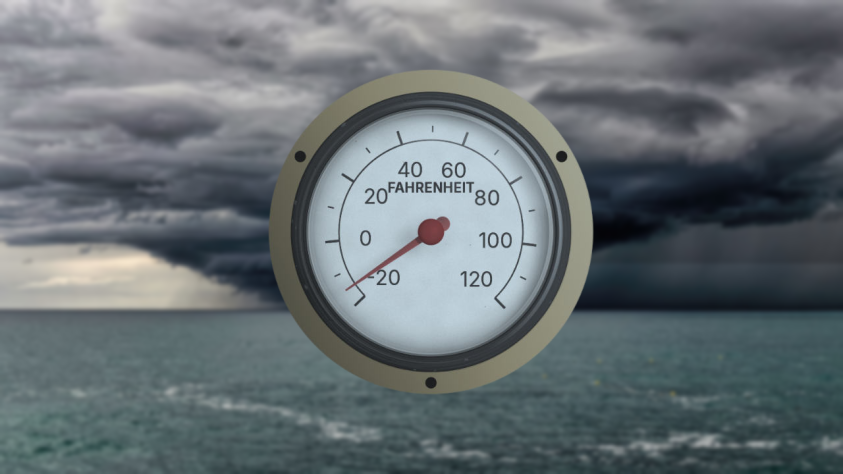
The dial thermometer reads -15 °F
